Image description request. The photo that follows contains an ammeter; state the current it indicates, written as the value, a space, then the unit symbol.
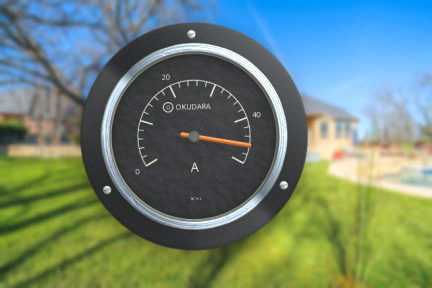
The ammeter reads 46 A
